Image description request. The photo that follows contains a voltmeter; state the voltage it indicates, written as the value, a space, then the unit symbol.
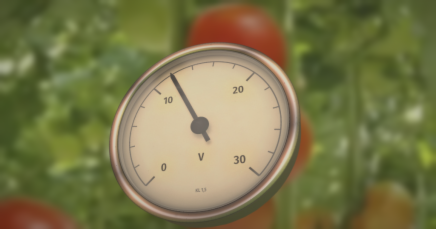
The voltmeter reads 12 V
